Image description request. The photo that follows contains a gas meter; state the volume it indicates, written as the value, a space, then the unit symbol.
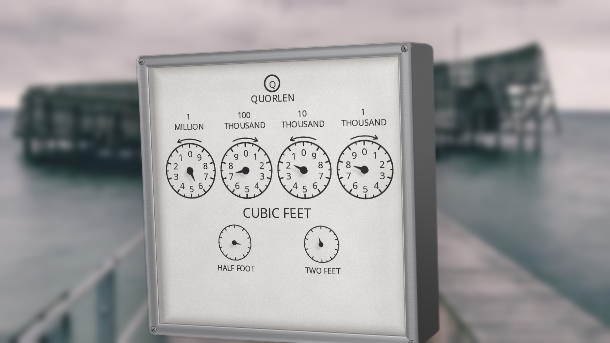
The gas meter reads 571800 ft³
